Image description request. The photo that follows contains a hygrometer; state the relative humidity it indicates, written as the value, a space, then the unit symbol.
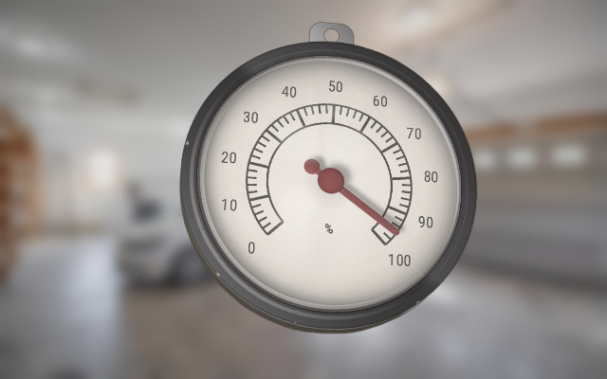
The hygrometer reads 96 %
